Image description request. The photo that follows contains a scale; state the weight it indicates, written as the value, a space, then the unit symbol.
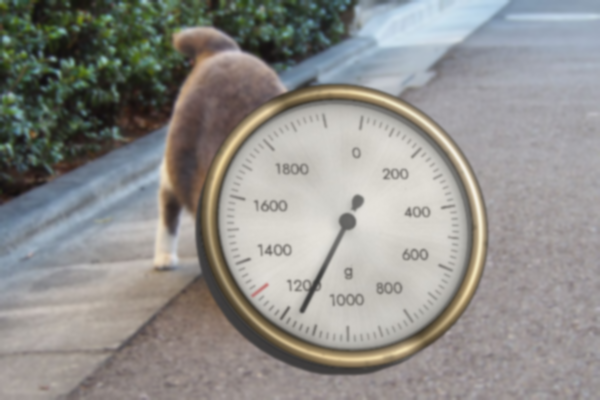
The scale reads 1160 g
